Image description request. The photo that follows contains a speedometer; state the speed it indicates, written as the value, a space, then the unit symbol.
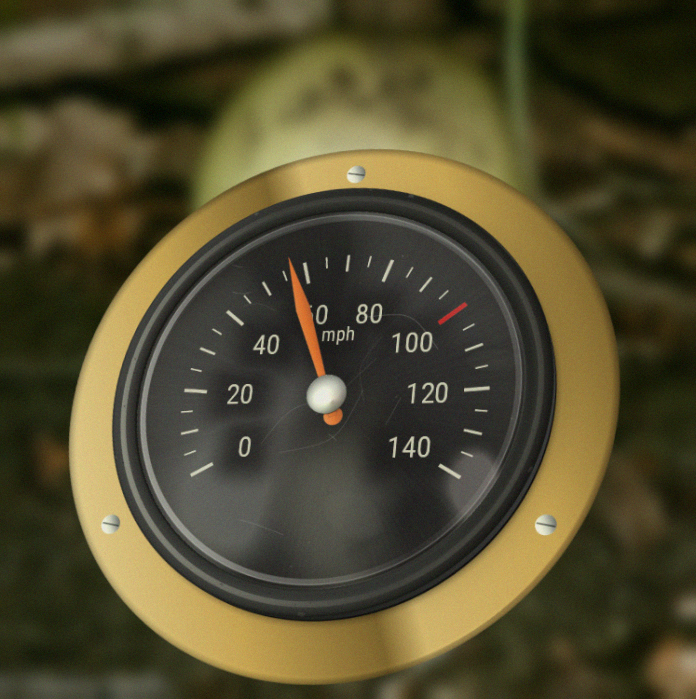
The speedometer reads 57.5 mph
